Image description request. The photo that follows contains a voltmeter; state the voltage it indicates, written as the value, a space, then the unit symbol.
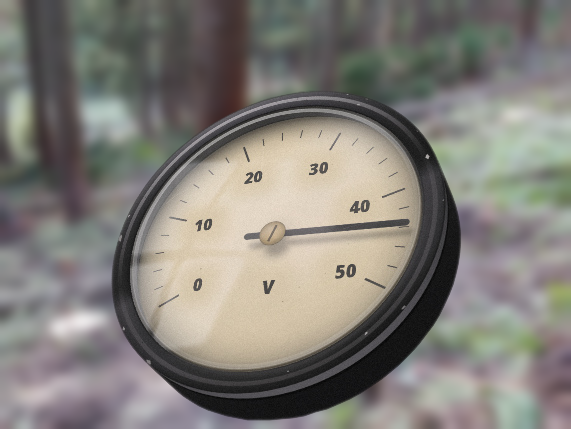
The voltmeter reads 44 V
